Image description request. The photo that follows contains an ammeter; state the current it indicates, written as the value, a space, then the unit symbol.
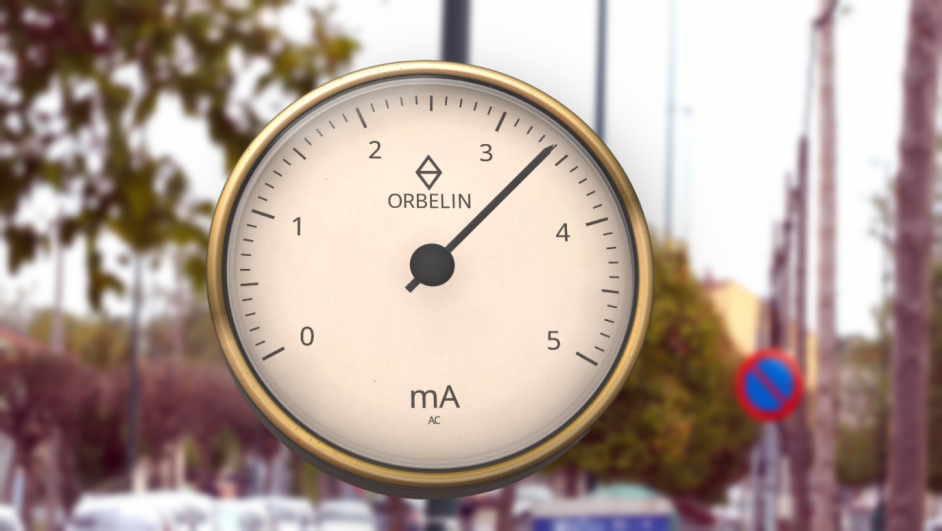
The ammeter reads 3.4 mA
